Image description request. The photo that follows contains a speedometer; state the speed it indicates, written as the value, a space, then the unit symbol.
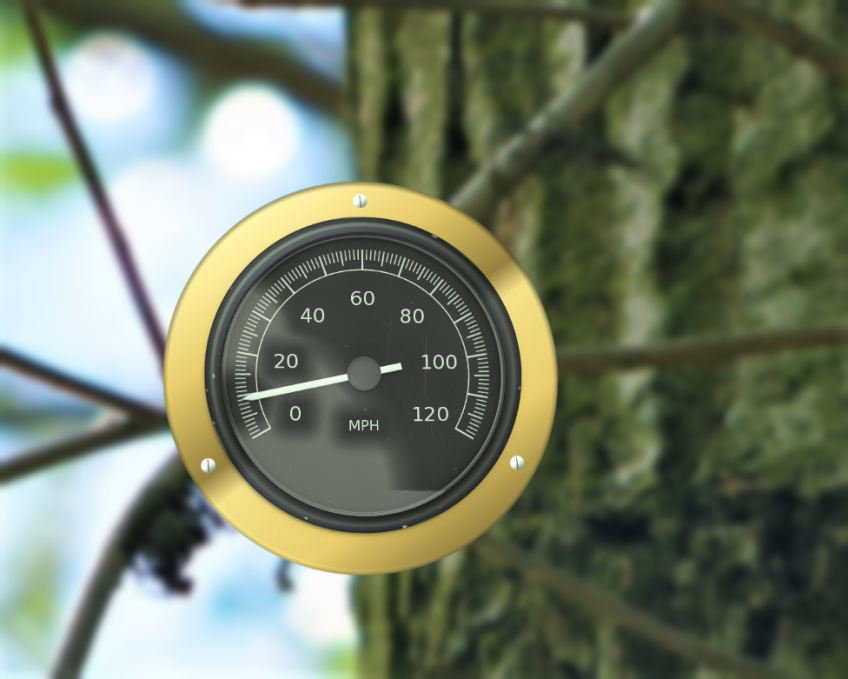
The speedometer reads 9 mph
